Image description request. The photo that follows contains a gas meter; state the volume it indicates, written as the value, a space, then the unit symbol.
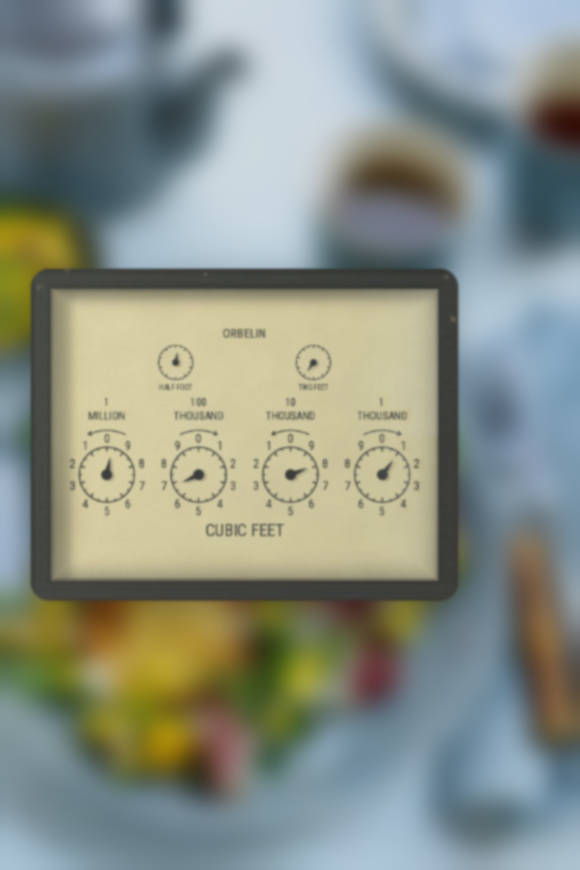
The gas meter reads 968100 ft³
